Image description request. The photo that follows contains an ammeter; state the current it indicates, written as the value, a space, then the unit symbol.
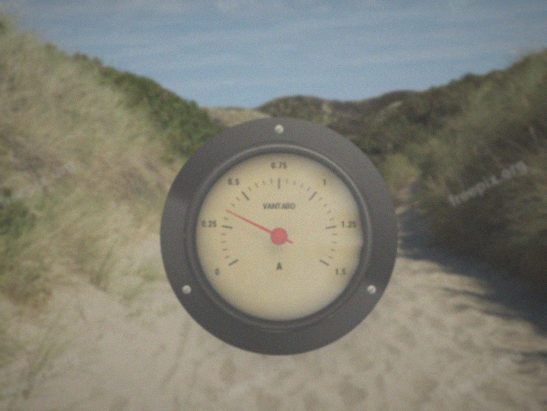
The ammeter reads 0.35 A
